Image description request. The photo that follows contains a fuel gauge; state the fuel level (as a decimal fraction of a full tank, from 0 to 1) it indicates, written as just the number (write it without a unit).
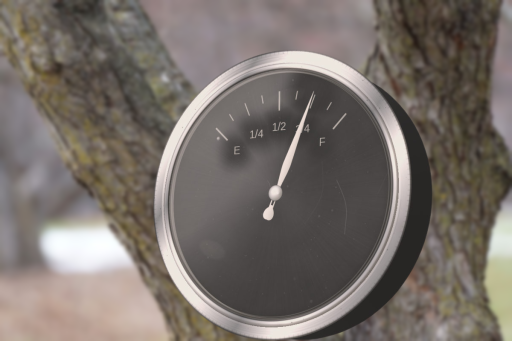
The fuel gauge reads 0.75
